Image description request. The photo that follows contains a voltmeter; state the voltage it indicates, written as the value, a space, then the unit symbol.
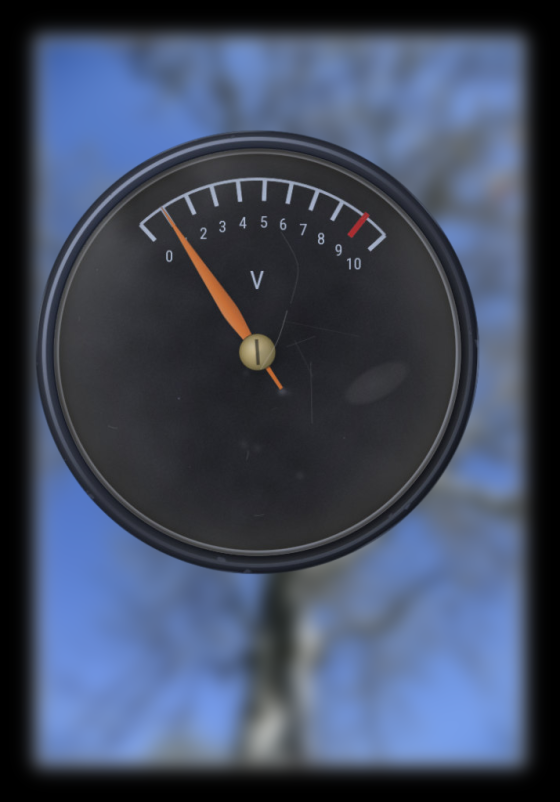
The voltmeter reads 1 V
